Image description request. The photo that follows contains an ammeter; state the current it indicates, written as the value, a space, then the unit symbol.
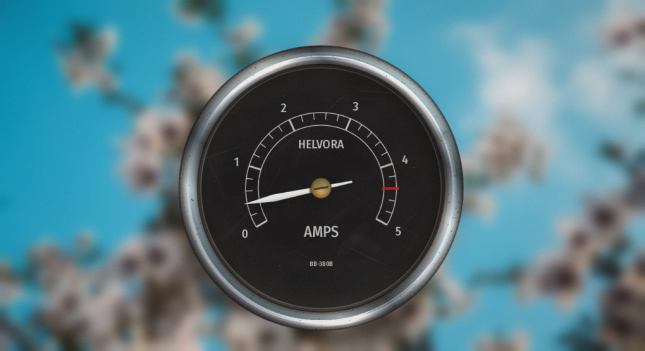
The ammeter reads 0.4 A
